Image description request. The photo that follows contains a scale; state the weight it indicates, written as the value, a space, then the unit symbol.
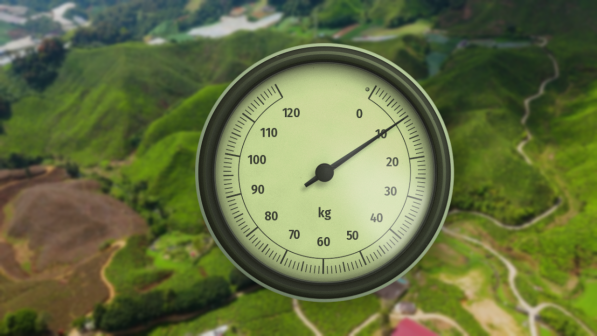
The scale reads 10 kg
